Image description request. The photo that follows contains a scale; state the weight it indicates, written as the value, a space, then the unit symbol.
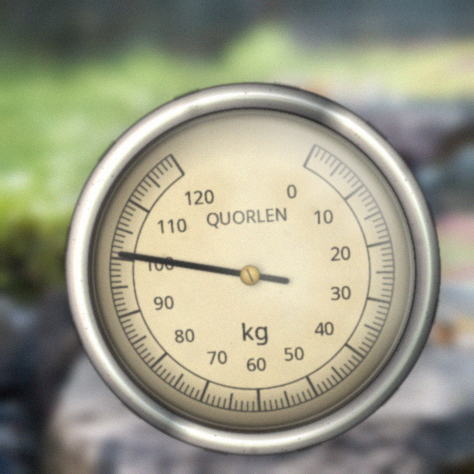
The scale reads 101 kg
